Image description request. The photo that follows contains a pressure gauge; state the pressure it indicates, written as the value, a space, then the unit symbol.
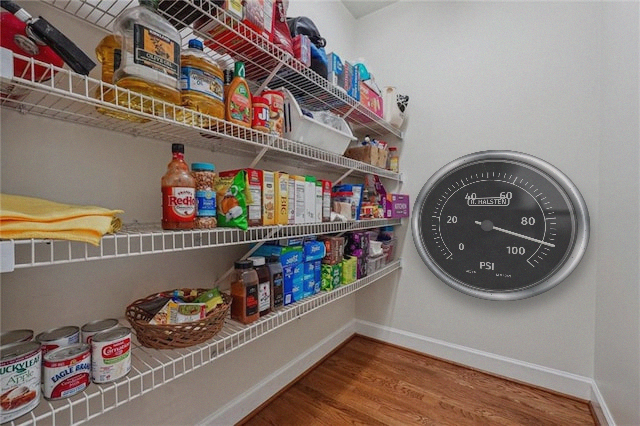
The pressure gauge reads 90 psi
